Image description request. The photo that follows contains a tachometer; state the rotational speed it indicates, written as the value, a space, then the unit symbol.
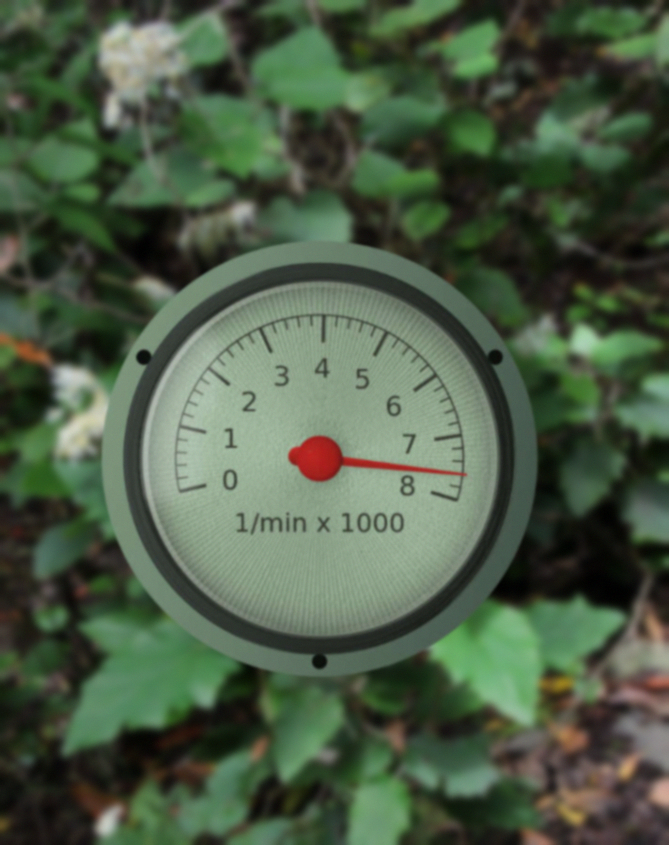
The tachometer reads 7600 rpm
